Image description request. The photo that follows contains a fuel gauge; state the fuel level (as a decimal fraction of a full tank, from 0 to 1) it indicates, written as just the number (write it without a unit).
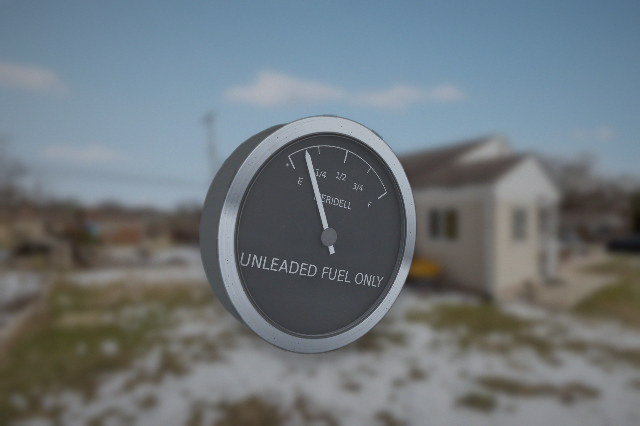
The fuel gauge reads 0.125
